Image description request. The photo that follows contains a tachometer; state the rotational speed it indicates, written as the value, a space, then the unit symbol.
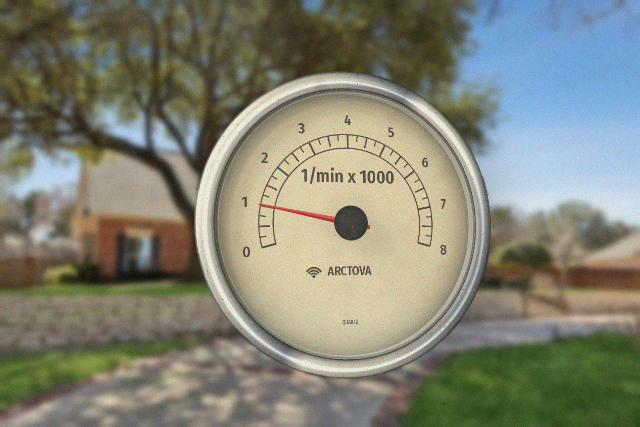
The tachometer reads 1000 rpm
